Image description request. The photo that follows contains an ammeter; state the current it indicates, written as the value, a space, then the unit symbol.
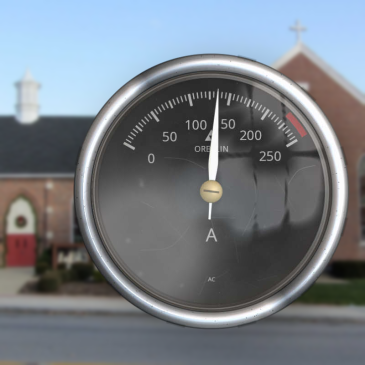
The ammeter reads 135 A
